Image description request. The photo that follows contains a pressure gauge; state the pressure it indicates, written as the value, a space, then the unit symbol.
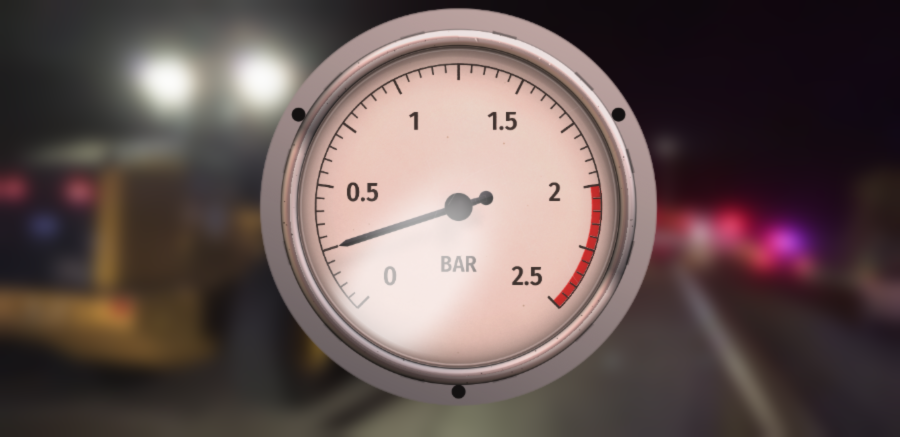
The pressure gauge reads 0.25 bar
